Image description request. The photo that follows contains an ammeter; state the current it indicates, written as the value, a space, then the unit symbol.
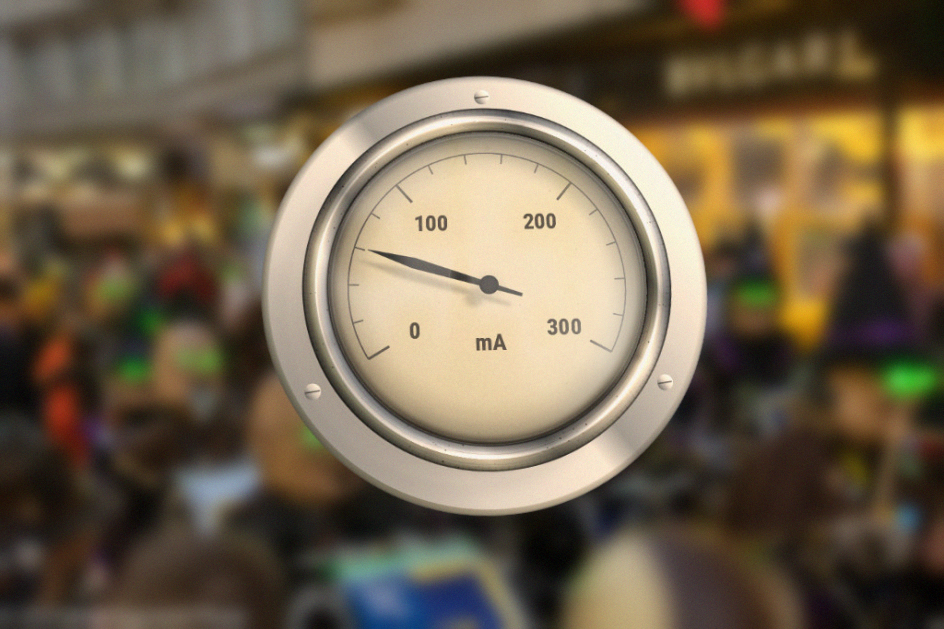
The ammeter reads 60 mA
